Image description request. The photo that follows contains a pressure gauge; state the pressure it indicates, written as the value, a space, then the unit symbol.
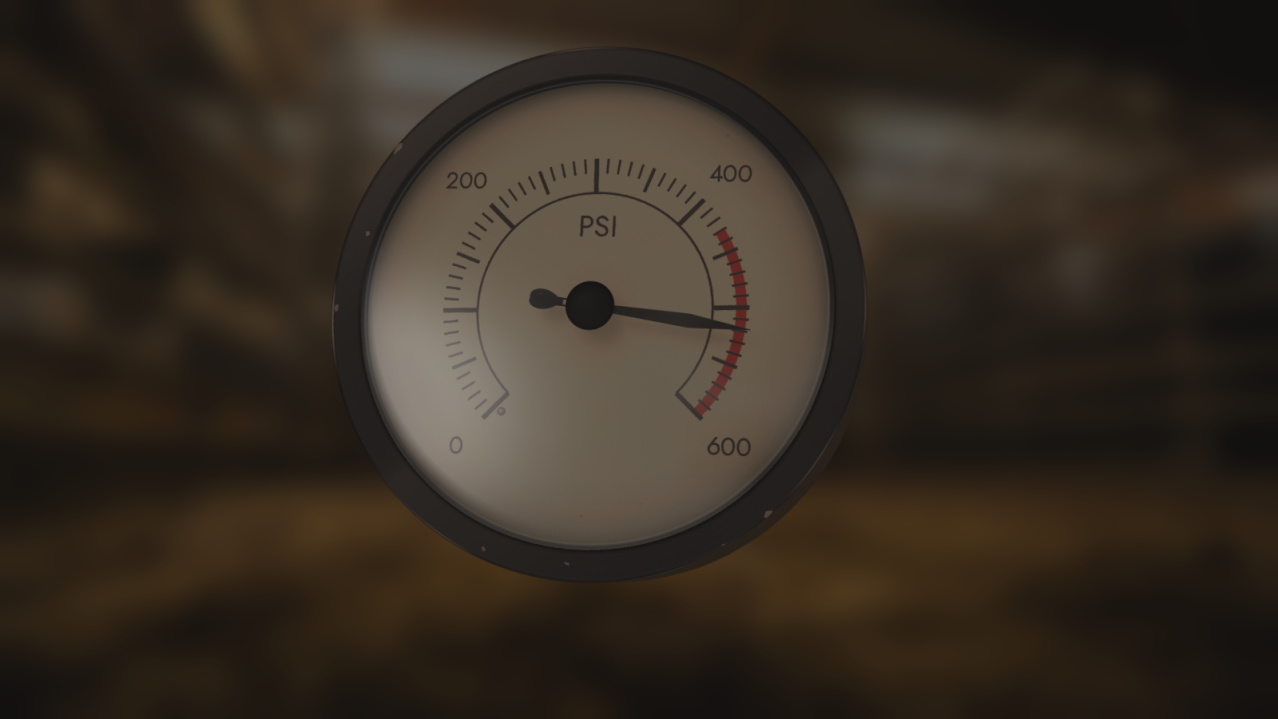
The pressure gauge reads 520 psi
